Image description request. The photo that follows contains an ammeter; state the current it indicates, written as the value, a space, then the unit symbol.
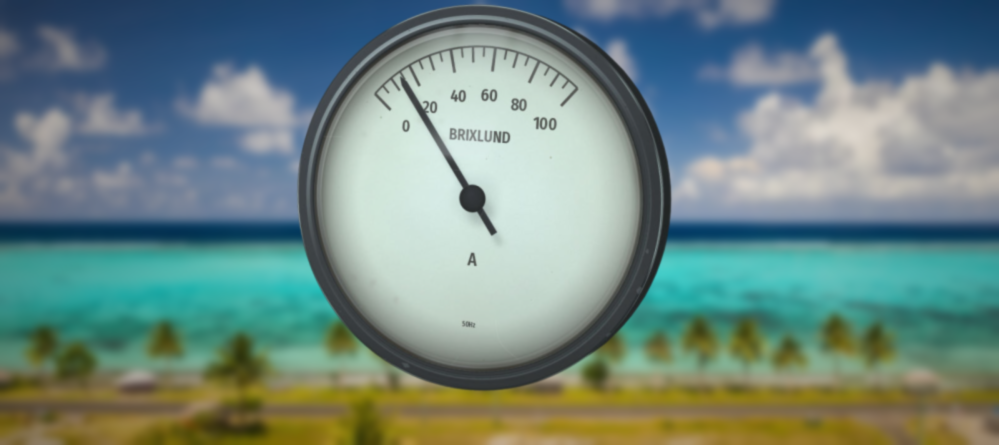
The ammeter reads 15 A
